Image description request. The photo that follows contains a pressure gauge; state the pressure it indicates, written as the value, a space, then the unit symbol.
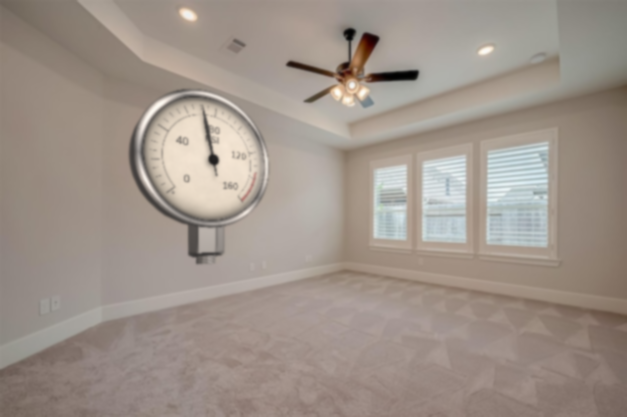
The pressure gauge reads 70 psi
